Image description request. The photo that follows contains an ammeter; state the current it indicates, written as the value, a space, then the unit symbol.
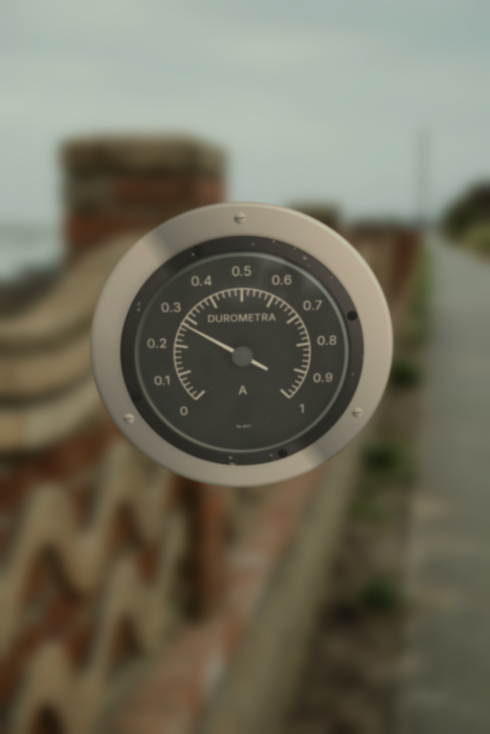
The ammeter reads 0.28 A
